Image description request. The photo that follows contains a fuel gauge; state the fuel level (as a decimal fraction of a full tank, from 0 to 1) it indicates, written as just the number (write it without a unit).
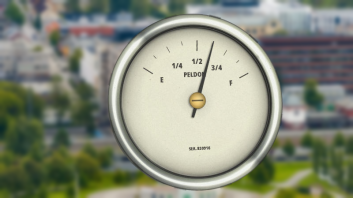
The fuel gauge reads 0.625
